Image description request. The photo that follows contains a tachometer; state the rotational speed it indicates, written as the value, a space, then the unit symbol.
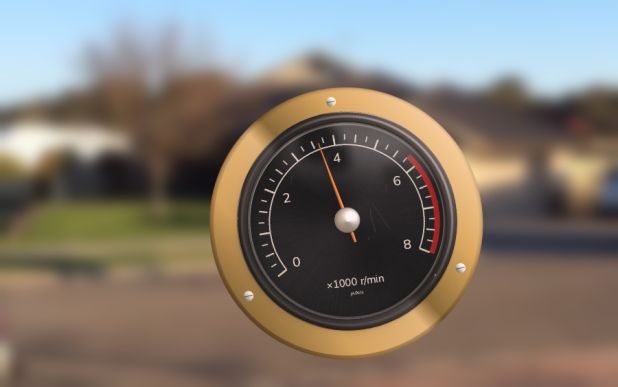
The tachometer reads 3625 rpm
